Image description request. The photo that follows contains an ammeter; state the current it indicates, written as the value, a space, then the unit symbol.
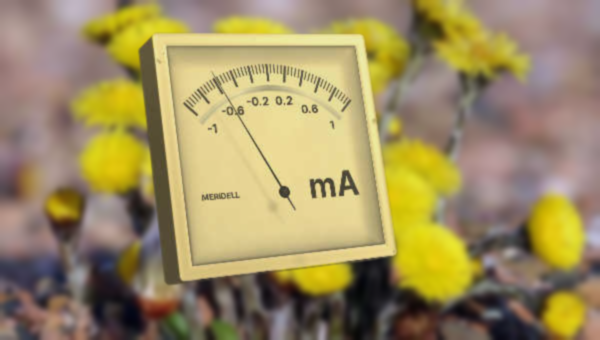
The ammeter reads -0.6 mA
